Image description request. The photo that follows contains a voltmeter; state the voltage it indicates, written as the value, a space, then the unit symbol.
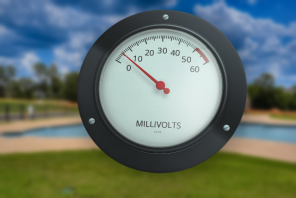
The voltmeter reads 5 mV
